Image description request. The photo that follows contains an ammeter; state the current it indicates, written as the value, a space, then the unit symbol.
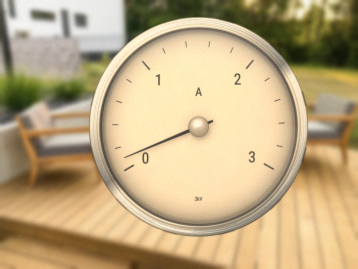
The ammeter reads 0.1 A
